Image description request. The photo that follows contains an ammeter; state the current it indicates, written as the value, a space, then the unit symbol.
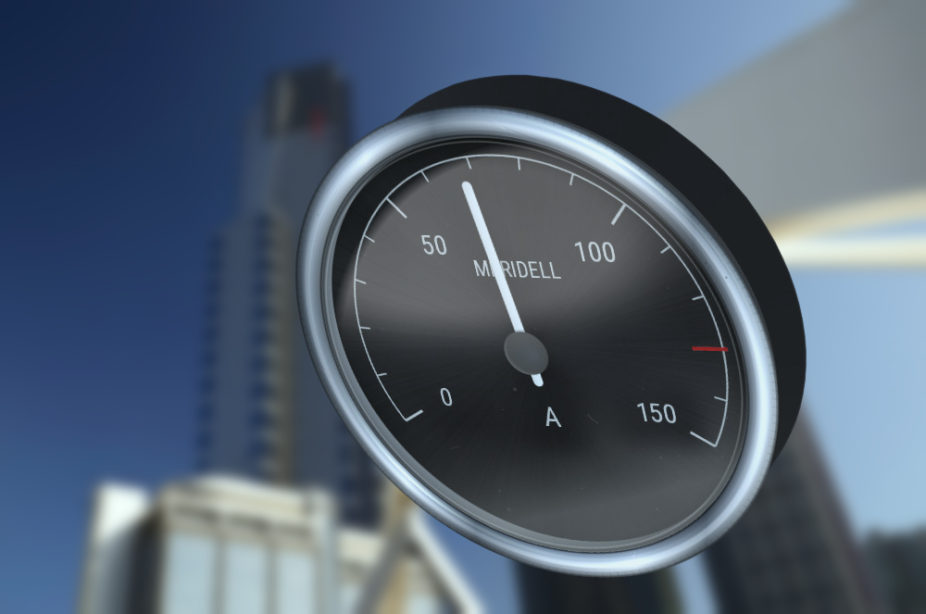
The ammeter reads 70 A
